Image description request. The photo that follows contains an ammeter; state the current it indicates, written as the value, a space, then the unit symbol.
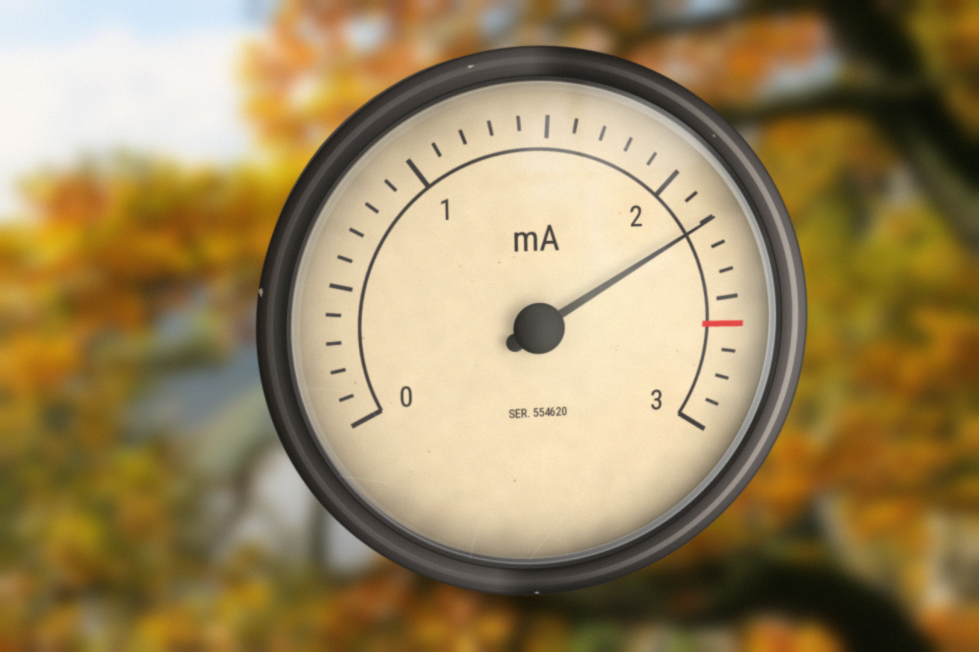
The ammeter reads 2.2 mA
